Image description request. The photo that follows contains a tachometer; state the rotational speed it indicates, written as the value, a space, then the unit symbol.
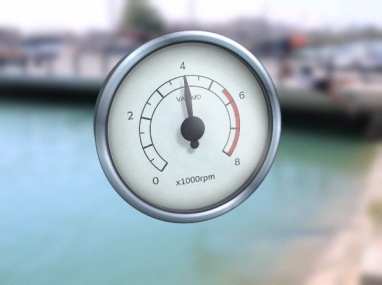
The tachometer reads 4000 rpm
